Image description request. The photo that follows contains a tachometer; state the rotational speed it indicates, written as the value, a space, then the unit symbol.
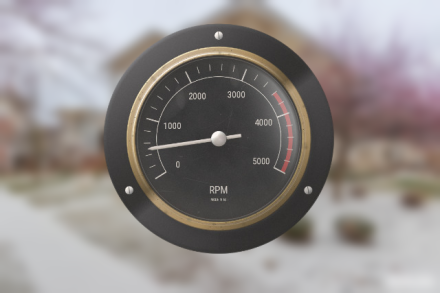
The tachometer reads 500 rpm
